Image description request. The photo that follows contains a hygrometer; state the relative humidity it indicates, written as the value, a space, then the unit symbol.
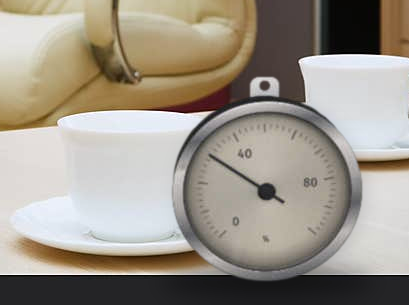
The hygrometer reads 30 %
